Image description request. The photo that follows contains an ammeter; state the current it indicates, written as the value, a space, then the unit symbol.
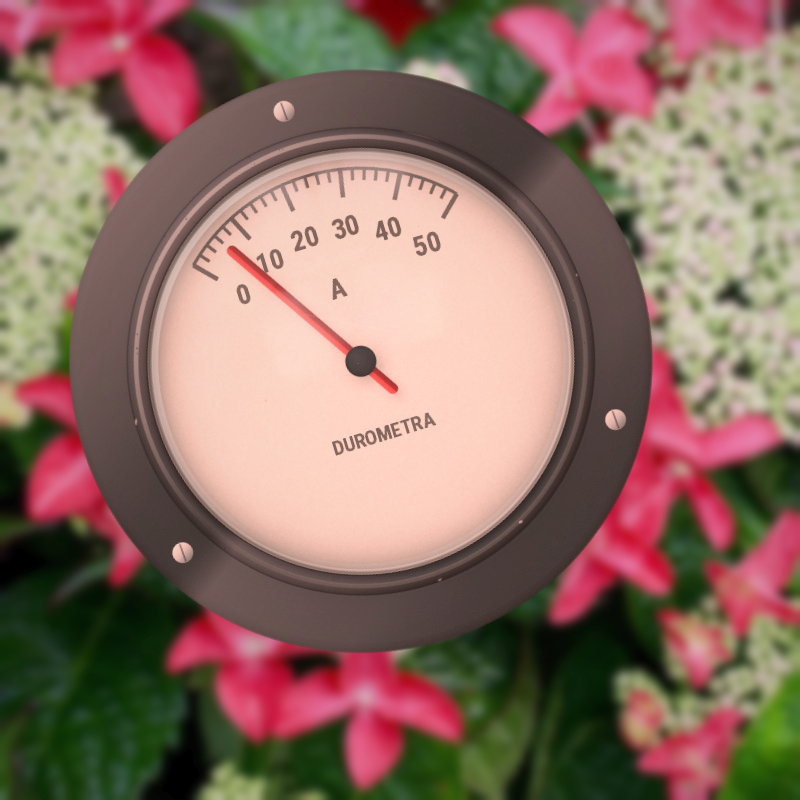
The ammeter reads 6 A
